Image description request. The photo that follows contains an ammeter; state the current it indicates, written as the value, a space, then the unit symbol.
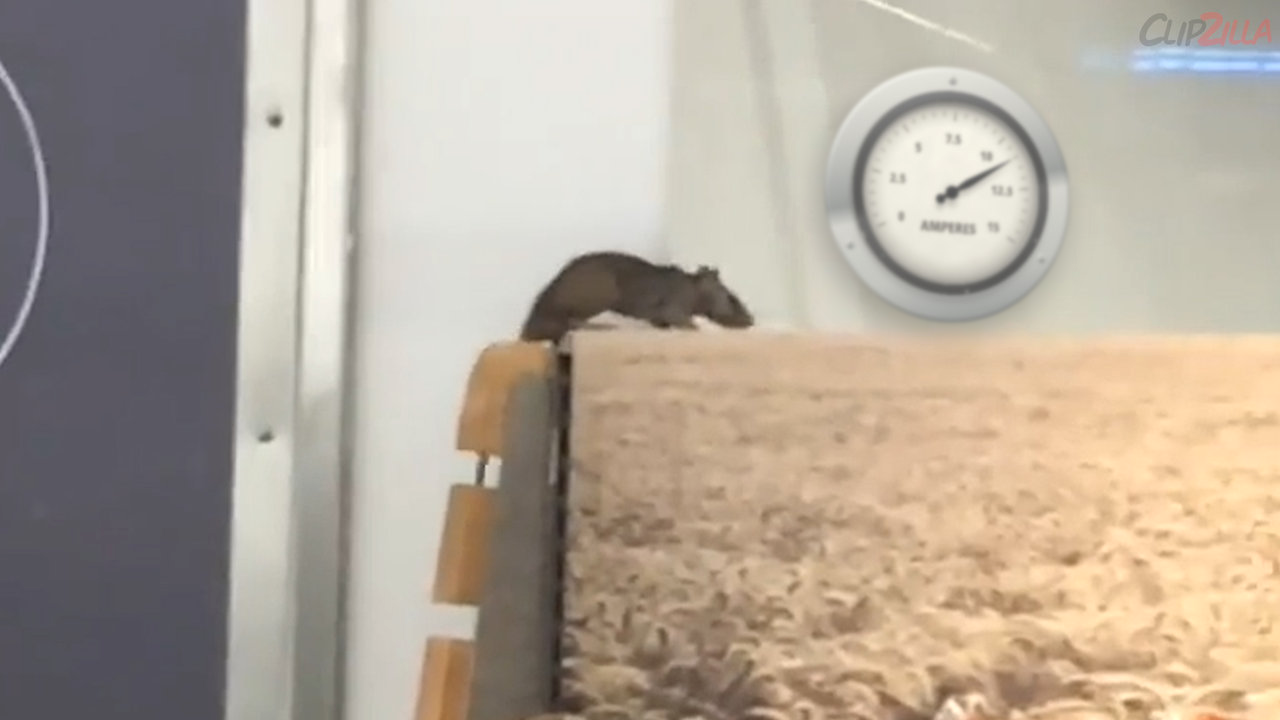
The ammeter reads 11 A
